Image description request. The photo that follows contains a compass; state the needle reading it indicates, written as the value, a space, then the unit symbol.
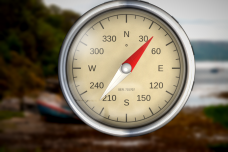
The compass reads 40 °
